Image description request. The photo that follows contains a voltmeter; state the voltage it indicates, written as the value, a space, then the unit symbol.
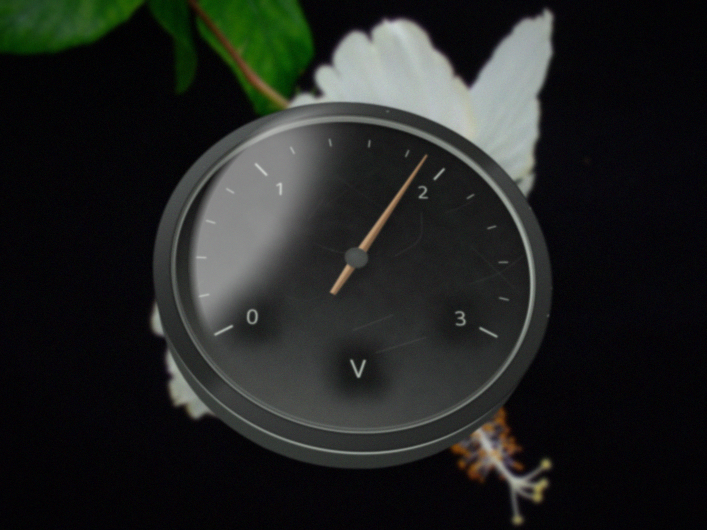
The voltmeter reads 1.9 V
